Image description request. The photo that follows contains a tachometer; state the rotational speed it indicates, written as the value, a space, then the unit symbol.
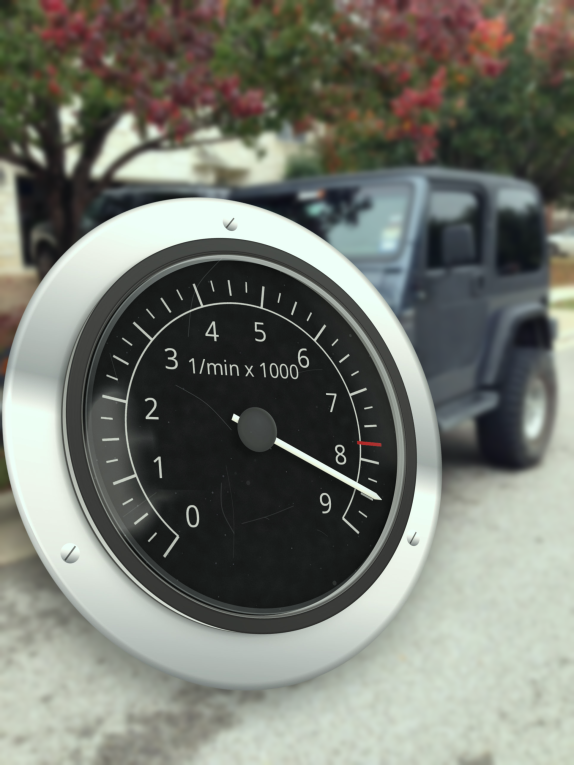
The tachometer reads 8500 rpm
